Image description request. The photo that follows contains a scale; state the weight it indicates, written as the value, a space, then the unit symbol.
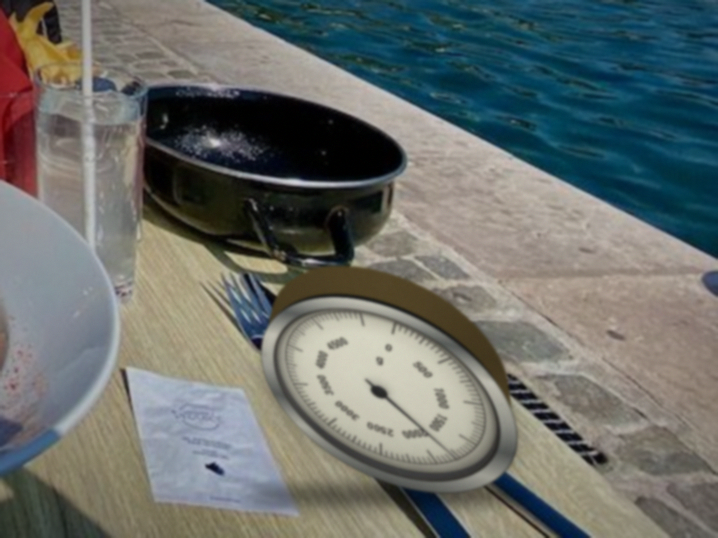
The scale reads 1750 g
